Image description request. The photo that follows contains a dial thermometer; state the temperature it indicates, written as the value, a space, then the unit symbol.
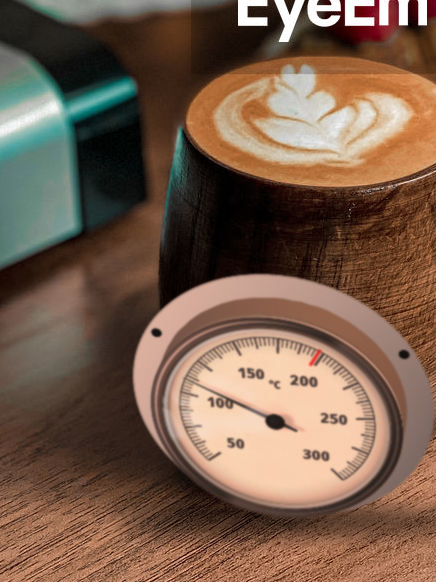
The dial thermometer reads 112.5 °C
